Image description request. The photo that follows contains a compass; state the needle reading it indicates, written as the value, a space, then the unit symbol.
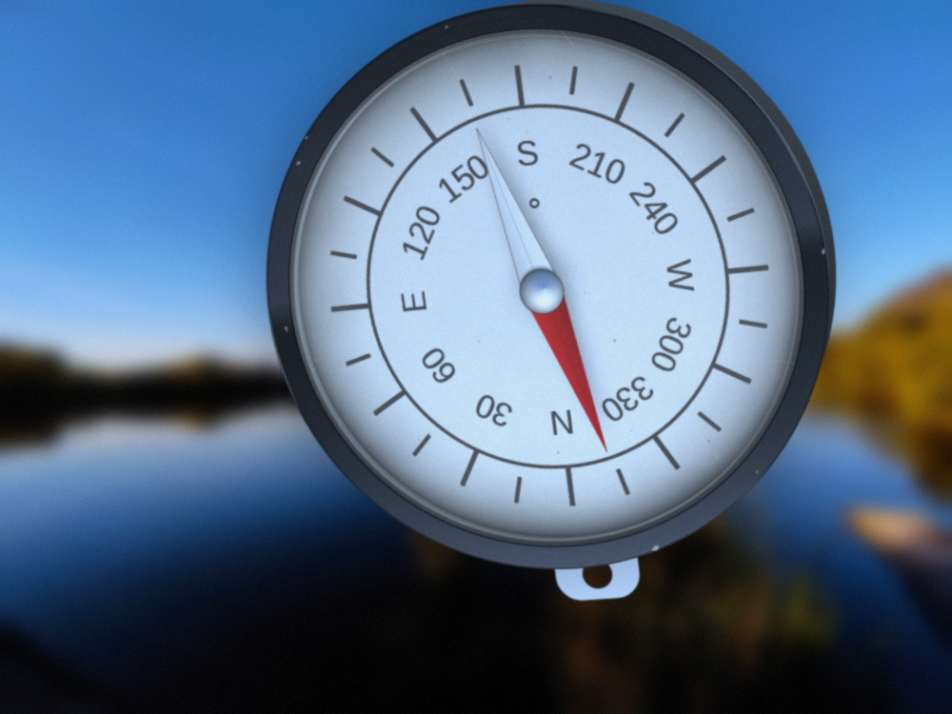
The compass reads 345 °
